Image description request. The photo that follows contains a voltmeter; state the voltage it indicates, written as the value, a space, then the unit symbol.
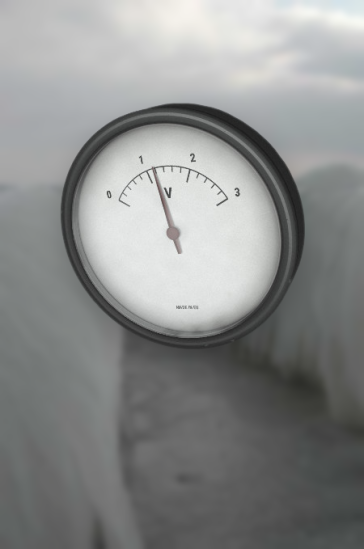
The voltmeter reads 1.2 V
